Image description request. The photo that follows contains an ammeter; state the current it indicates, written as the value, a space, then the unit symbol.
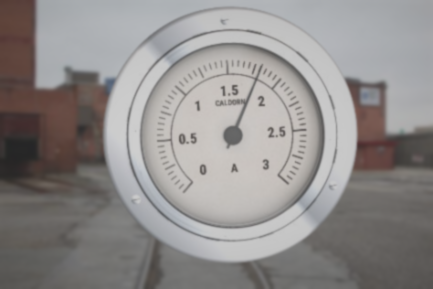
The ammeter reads 1.8 A
